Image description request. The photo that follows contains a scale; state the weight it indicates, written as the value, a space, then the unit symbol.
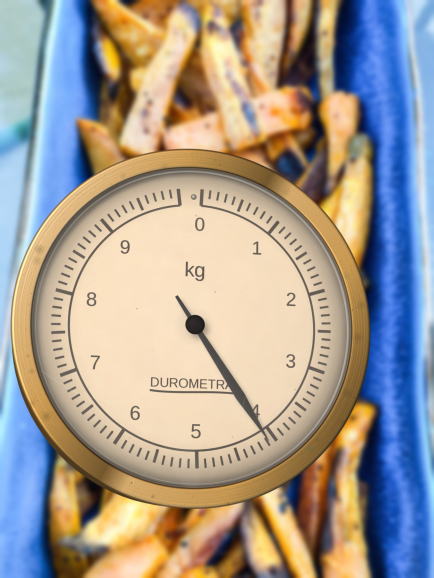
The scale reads 4.1 kg
